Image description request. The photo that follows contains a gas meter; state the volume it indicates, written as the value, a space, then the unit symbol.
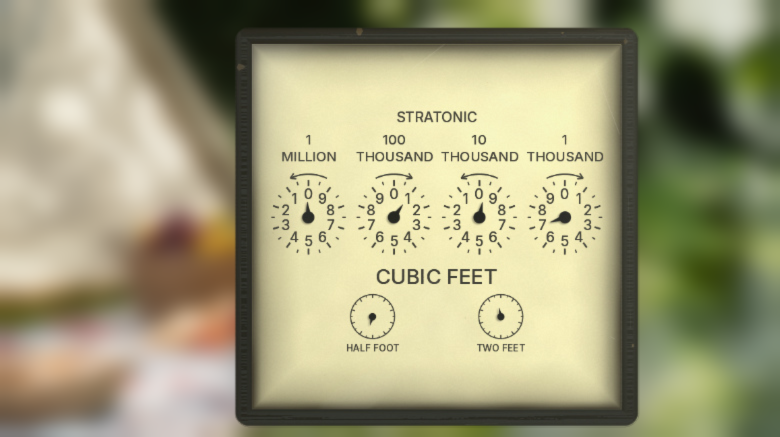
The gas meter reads 9700 ft³
